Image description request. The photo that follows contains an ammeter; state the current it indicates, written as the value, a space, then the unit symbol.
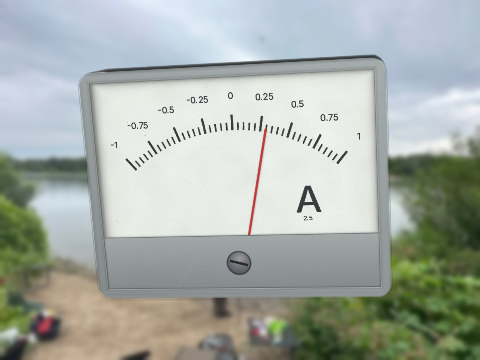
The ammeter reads 0.3 A
